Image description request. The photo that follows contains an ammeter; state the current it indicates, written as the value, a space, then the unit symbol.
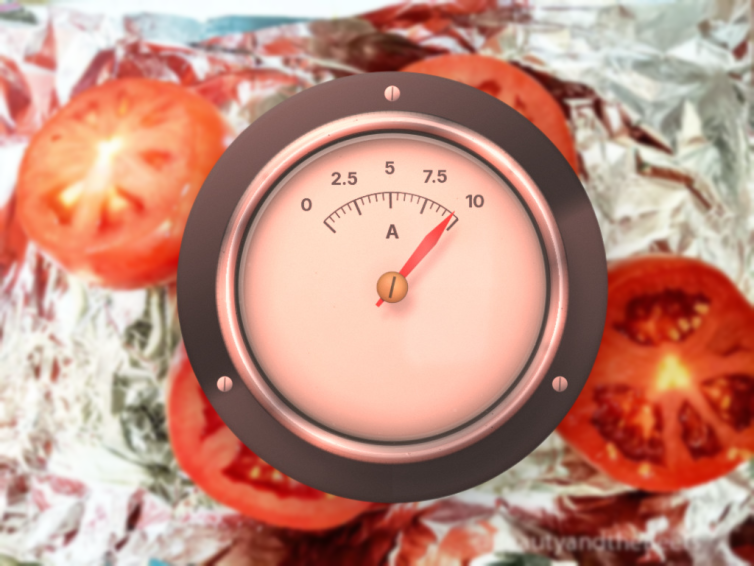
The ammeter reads 9.5 A
